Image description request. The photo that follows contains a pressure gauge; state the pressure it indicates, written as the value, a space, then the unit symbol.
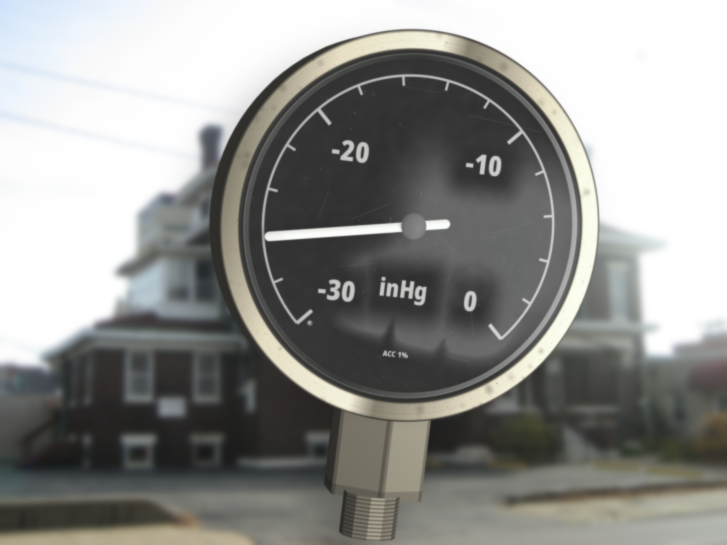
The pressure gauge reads -26 inHg
